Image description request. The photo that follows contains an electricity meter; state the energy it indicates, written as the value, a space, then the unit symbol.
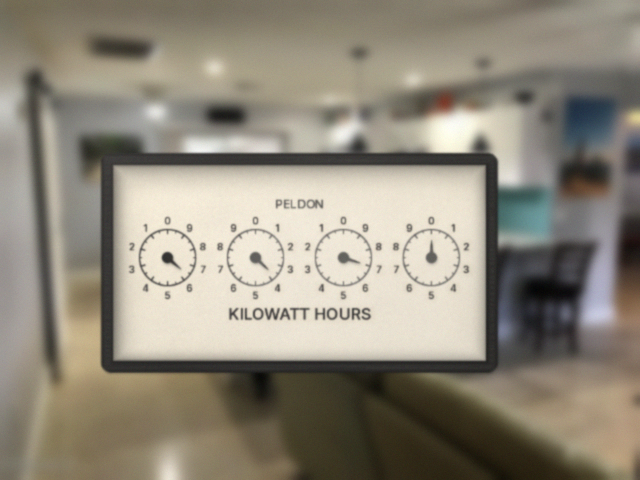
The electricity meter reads 6370 kWh
